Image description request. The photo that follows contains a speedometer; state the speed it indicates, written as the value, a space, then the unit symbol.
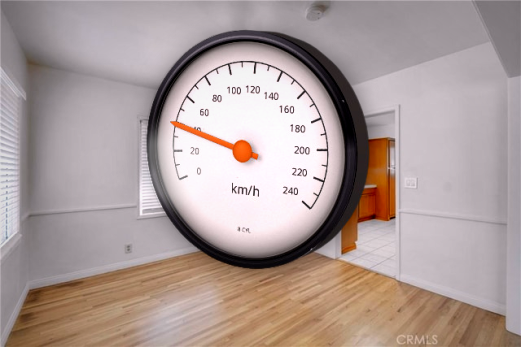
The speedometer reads 40 km/h
